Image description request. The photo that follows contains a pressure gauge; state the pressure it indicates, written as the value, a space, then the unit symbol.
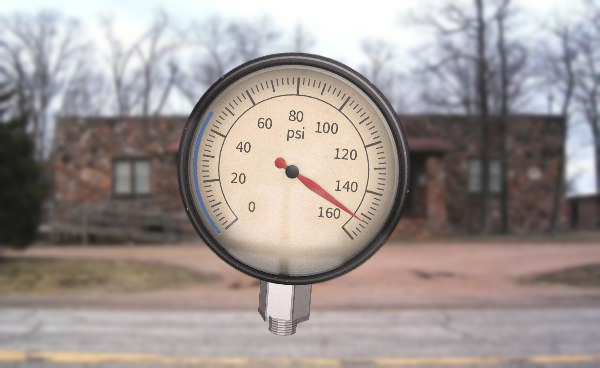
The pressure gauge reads 152 psi
